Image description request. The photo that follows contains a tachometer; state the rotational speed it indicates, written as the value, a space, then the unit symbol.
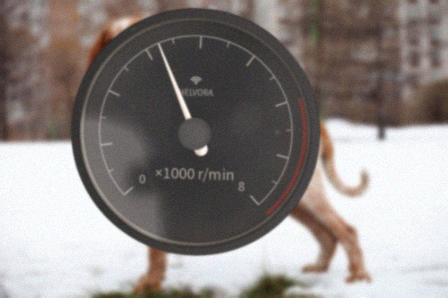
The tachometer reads 3250 rpm
